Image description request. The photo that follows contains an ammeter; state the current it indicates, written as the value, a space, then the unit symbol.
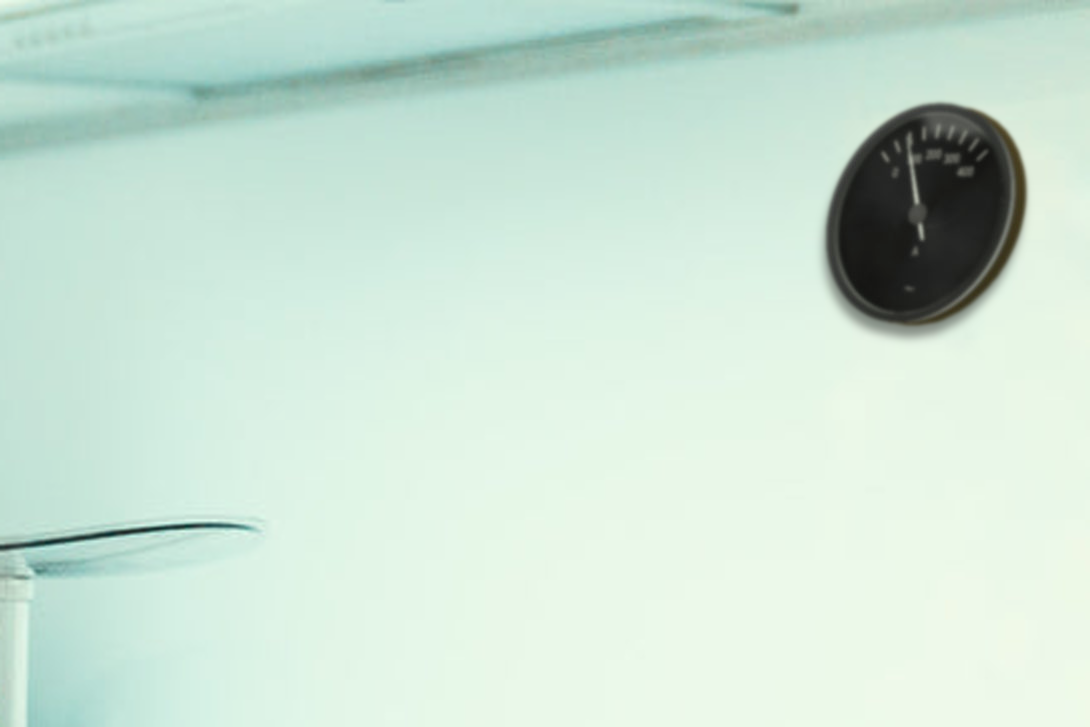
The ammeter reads 100 A
